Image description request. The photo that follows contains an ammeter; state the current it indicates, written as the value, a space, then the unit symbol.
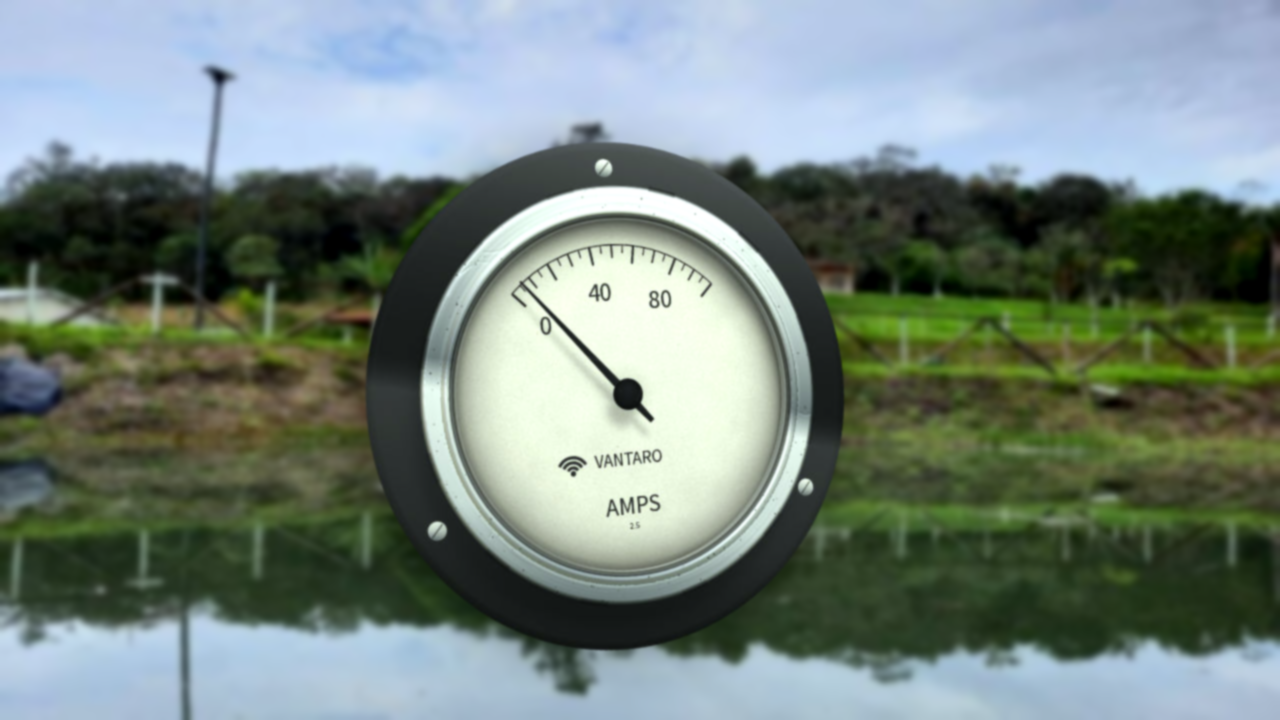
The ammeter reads 5 A
